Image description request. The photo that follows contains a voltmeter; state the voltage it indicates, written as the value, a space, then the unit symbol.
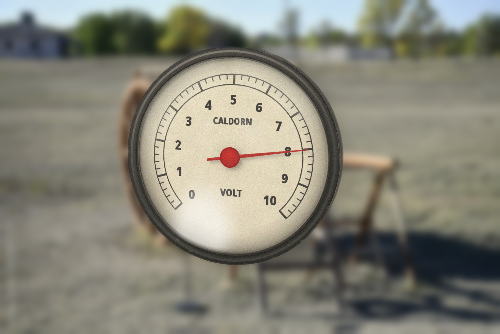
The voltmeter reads 8 V
